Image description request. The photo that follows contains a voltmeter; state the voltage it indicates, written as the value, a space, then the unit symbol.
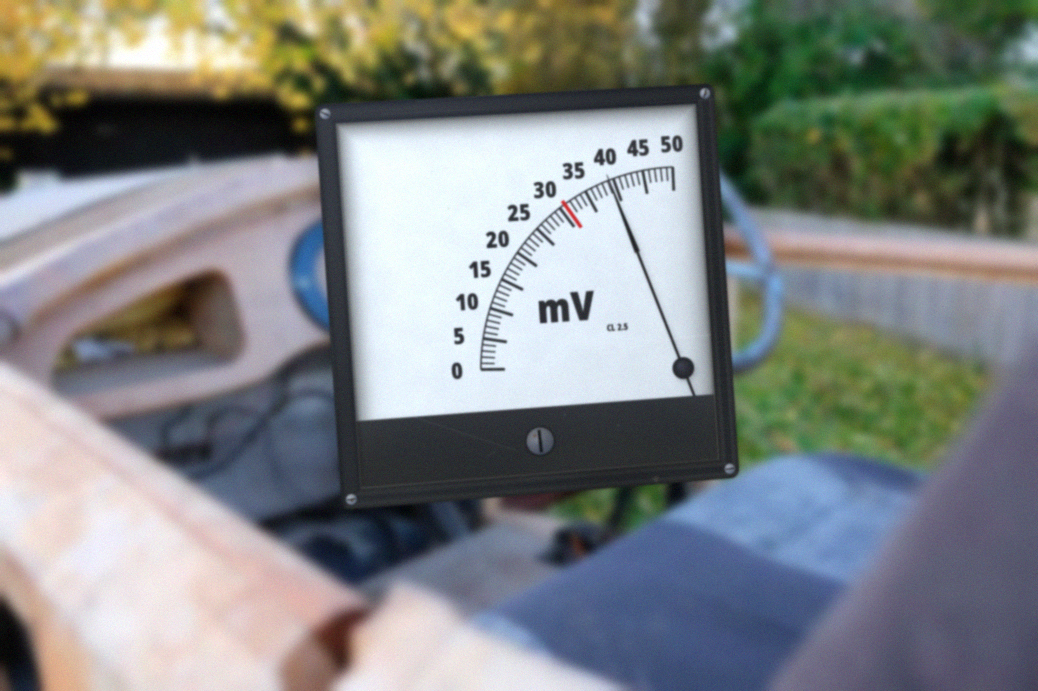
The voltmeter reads 39 mV
